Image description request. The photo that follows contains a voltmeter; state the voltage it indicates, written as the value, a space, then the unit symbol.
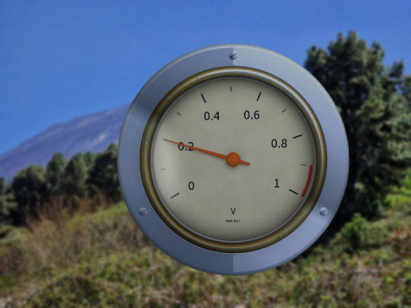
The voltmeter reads 0.2 V
